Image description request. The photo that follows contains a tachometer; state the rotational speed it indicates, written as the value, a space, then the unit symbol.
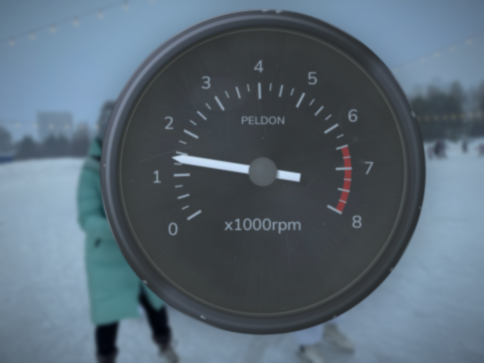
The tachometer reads 1375 rpm
